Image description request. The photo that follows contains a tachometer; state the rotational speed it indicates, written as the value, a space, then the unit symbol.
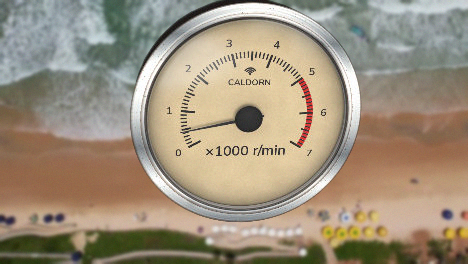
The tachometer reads 500 rpm
